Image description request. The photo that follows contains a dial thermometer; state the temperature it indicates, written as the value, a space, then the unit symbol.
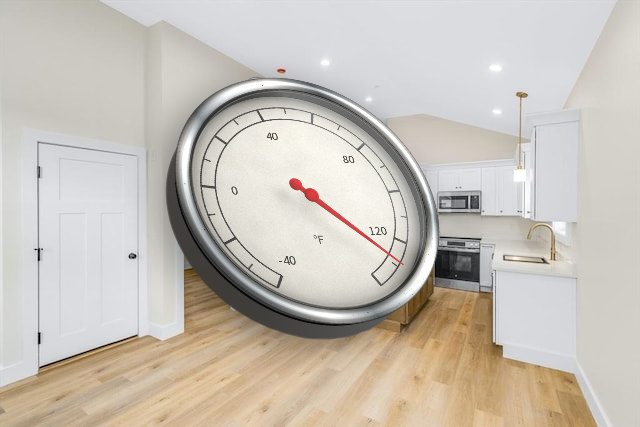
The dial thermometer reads 130 °F
